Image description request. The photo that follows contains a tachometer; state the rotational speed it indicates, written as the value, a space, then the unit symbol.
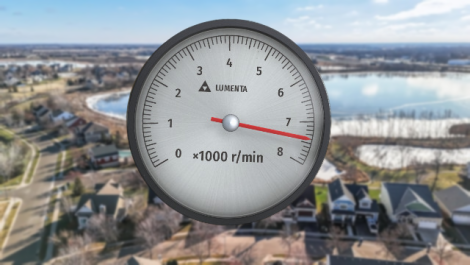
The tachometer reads 7400 rpm
